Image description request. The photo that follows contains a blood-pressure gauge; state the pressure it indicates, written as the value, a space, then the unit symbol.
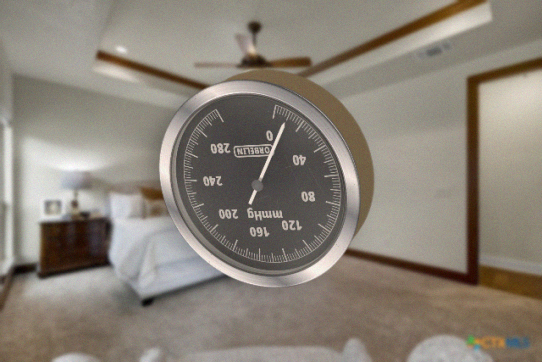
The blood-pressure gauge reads 10 mmHg
